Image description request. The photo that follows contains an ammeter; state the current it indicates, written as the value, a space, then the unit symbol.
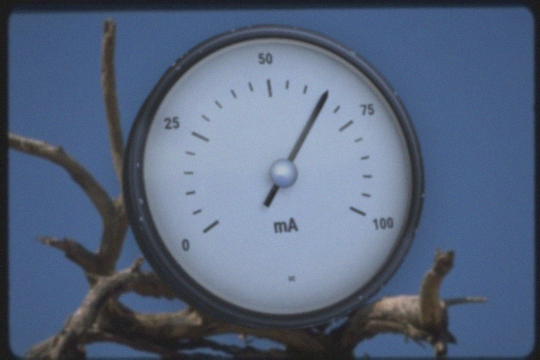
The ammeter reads 65 mA
